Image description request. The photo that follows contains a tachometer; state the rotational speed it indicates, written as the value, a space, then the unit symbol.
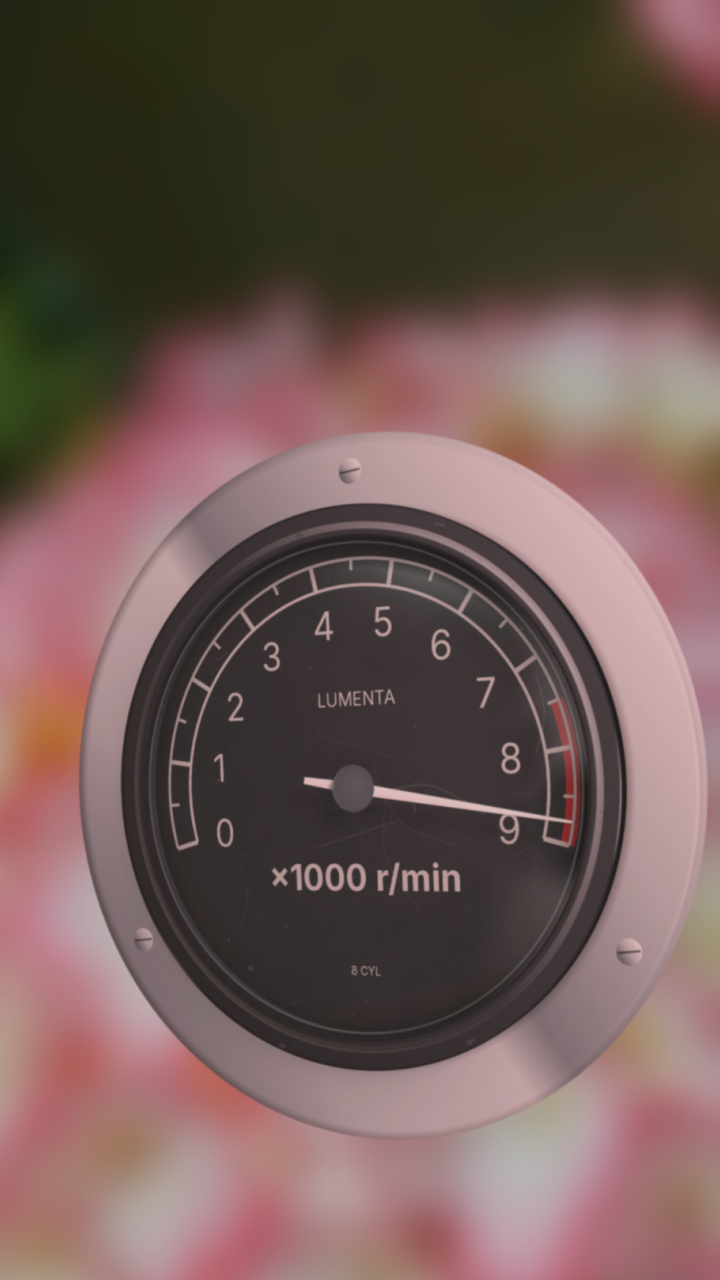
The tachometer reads 8750 rpm
